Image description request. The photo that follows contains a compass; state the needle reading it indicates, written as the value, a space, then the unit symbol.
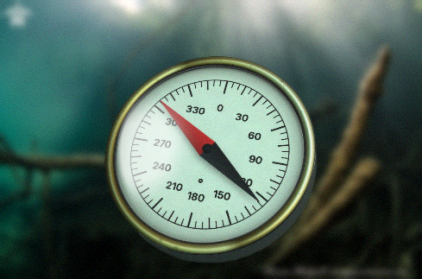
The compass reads 305 °
